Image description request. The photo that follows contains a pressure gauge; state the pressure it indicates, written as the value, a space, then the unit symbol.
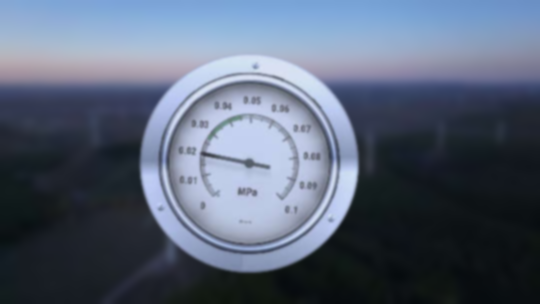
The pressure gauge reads 0.02 MPa
